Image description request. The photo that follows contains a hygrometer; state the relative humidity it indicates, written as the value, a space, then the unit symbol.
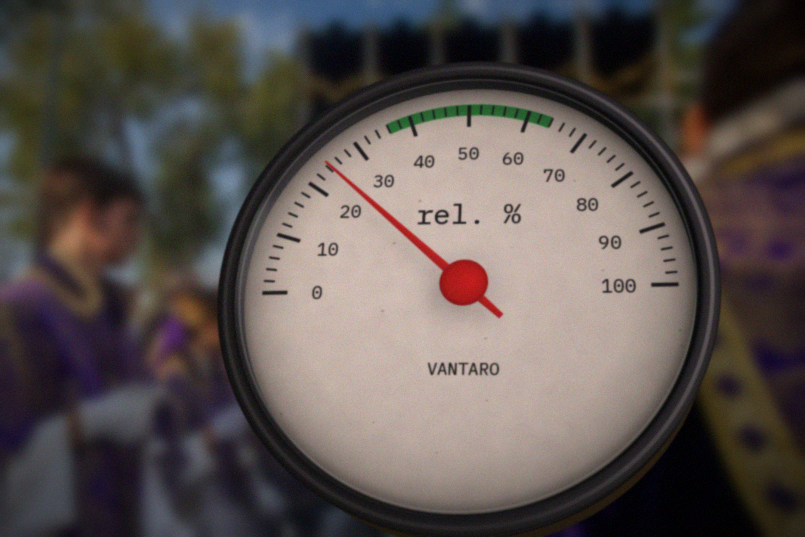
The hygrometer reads 24 %
